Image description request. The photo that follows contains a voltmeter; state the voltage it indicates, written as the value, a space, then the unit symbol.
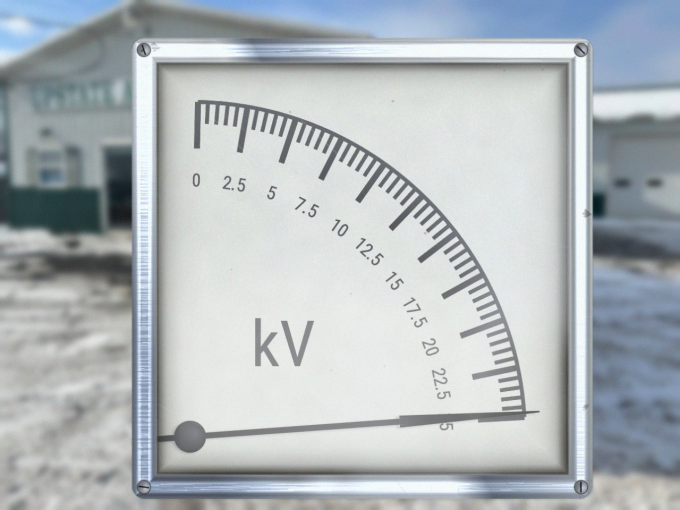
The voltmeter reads 24.75 kV
